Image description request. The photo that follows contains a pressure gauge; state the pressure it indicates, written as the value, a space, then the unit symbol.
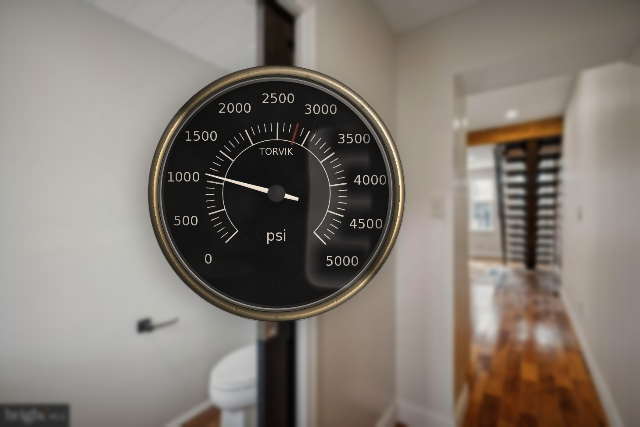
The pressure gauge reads 1100 psi
